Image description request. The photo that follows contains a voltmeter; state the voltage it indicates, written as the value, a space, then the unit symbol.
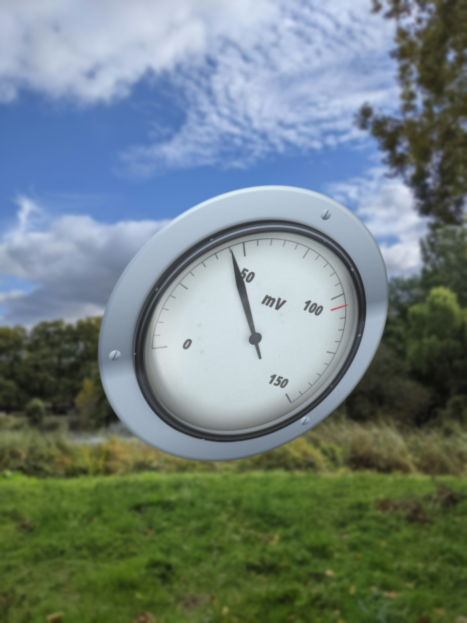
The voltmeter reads 45 mV
